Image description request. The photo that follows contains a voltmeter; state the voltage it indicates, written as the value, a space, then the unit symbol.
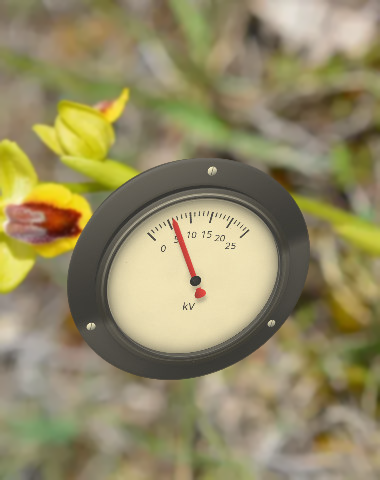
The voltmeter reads 6 kV
